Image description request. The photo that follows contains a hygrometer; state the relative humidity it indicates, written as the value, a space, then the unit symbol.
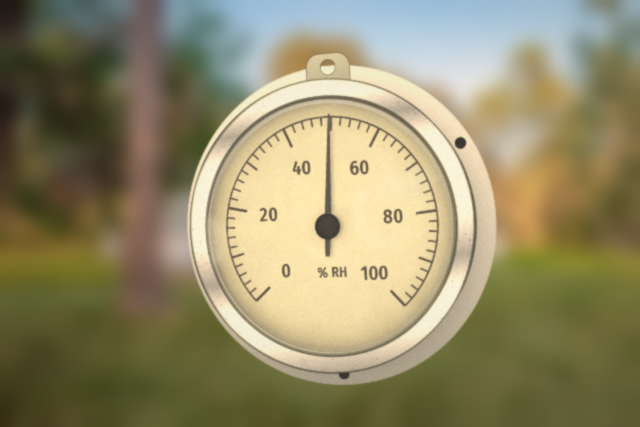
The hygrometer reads 50 %
